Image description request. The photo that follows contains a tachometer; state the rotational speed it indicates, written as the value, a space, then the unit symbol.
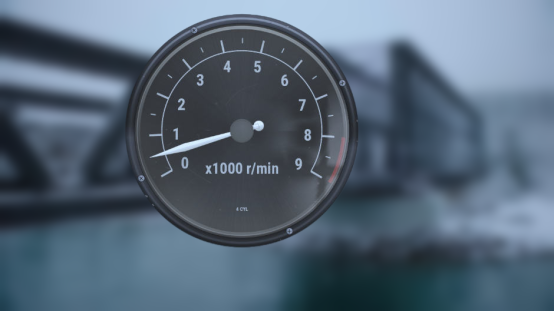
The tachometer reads 500 rpm
